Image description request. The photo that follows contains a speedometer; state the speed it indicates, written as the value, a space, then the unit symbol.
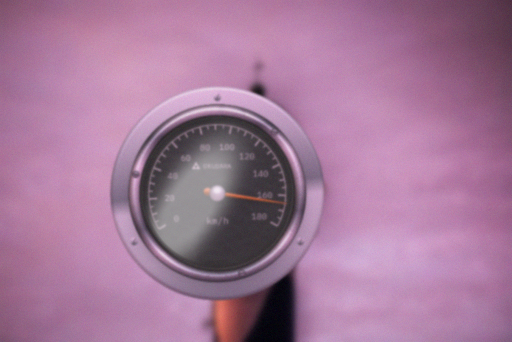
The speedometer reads 165 km/h
